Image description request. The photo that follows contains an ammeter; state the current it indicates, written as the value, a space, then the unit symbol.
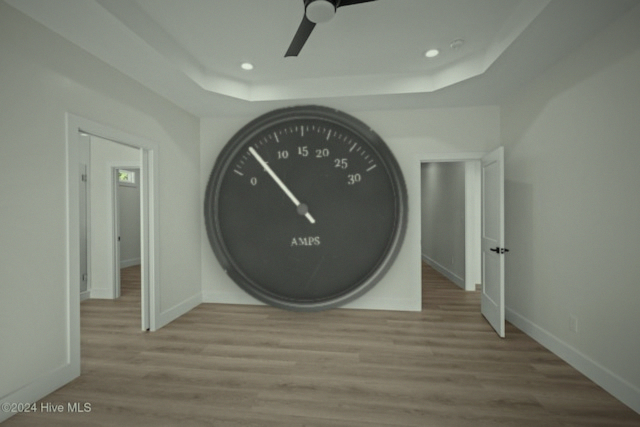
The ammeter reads 5 A
